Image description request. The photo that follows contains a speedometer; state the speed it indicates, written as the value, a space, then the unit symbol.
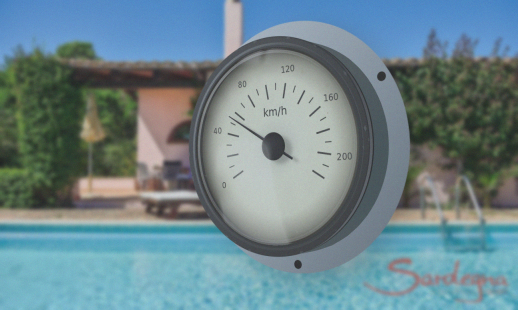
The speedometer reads 55 km/h
